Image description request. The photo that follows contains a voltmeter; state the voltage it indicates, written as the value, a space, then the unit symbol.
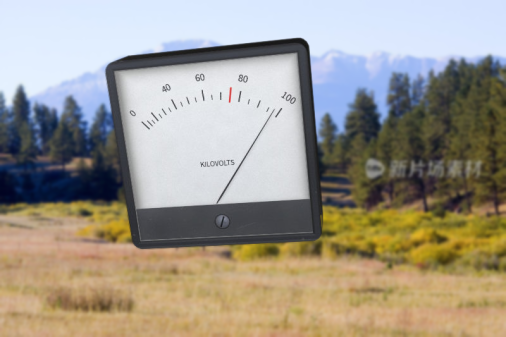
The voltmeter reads 97.5 kV
